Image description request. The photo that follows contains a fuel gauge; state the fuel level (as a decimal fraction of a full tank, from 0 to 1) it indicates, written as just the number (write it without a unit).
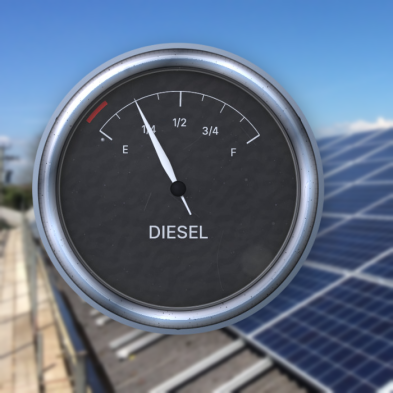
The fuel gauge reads 0.25
